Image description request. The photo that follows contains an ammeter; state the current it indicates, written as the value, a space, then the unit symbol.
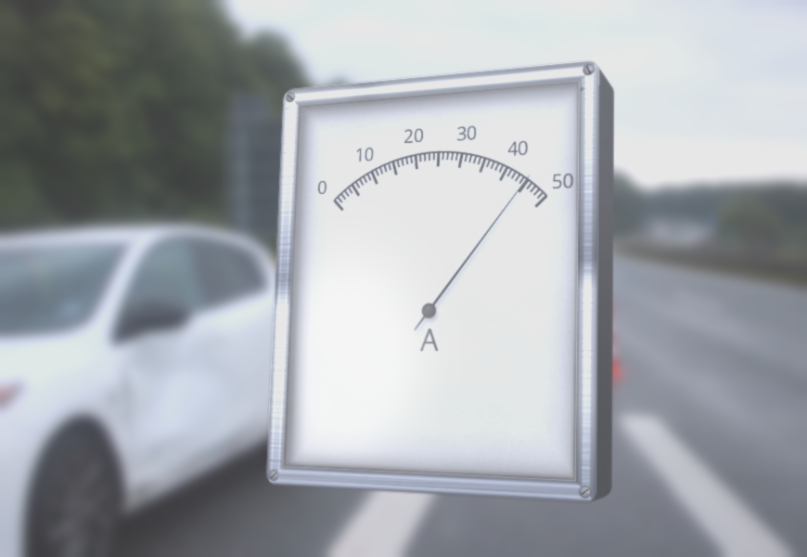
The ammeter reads 45 A
